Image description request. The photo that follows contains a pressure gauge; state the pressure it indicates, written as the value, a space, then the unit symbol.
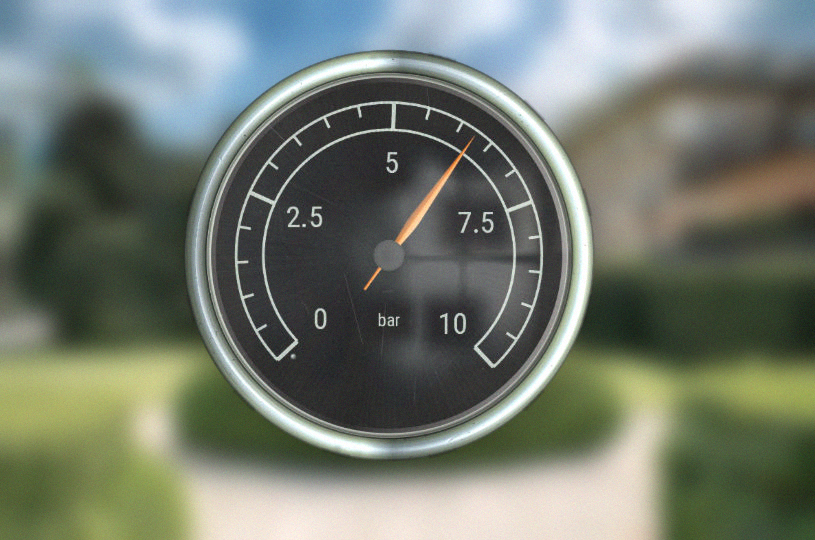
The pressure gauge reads 6.25 bar
